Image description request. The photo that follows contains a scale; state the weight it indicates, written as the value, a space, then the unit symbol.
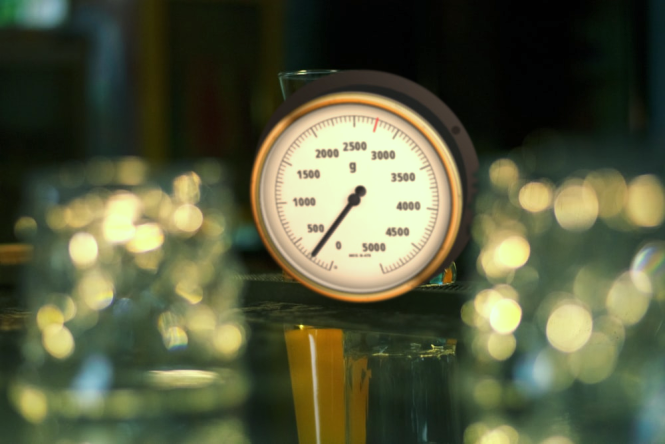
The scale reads 250 g
